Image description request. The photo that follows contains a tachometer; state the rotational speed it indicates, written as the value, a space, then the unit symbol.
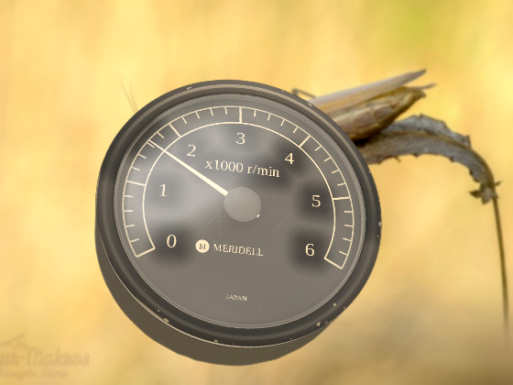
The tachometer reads 1600 rpm
